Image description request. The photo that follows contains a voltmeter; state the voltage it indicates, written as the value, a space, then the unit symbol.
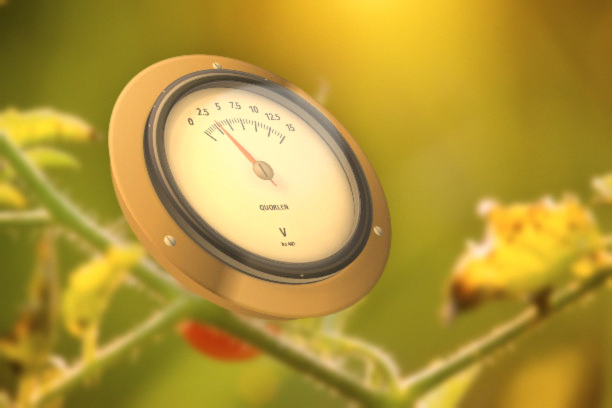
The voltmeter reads 2.5 V
